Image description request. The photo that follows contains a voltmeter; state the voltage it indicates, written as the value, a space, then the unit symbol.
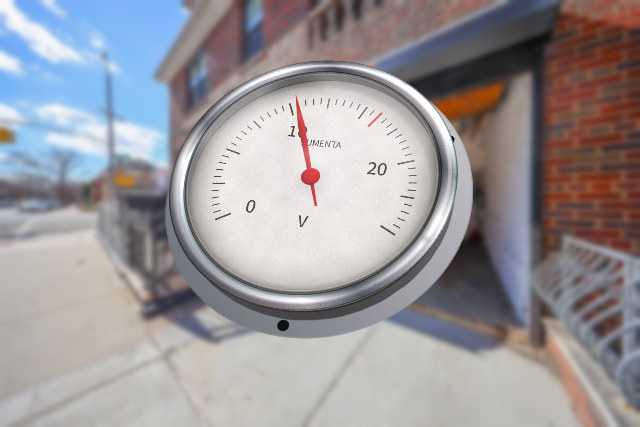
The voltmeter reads 10.5 V
